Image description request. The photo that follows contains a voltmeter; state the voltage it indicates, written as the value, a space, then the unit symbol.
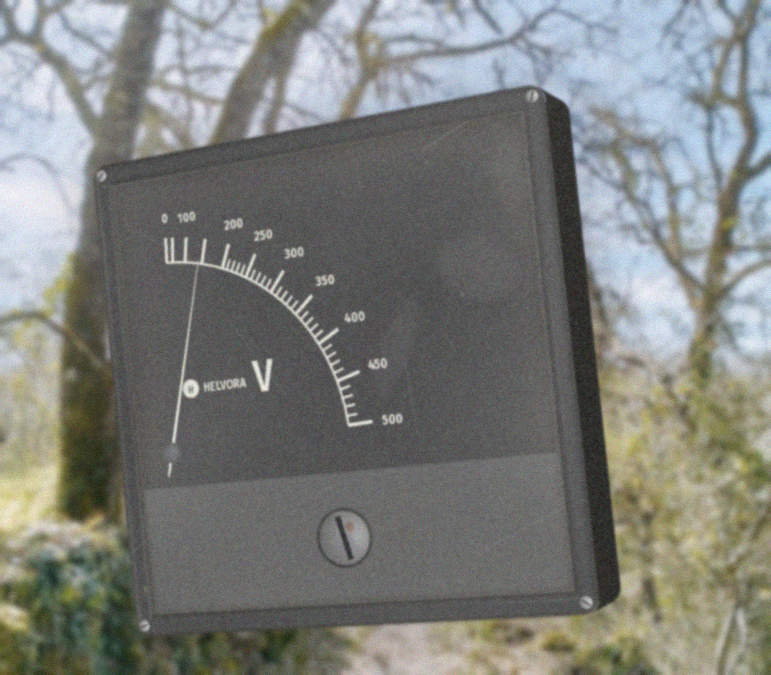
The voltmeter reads 150 V
